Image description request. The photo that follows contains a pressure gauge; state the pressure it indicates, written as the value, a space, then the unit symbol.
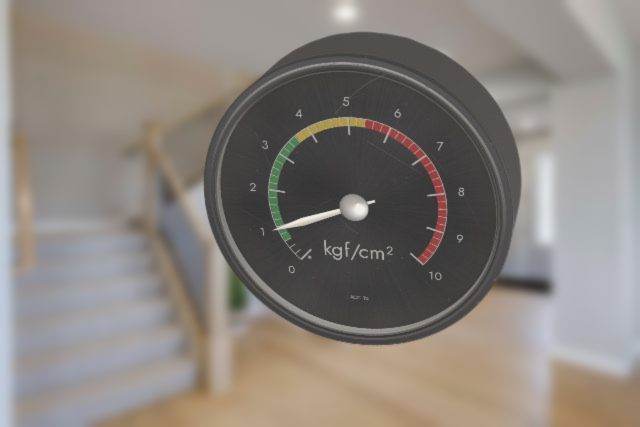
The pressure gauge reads 1 kg/cm²
